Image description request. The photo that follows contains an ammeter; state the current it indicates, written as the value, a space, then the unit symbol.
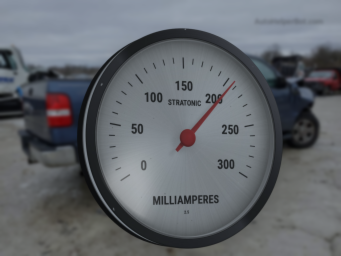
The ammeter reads 205 mA
